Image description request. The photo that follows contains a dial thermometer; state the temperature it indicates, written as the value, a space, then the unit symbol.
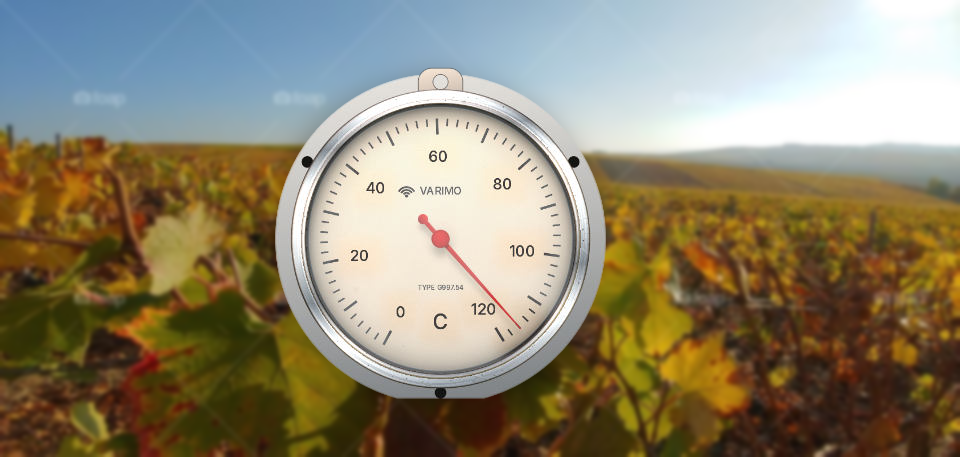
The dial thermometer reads 116 °C
